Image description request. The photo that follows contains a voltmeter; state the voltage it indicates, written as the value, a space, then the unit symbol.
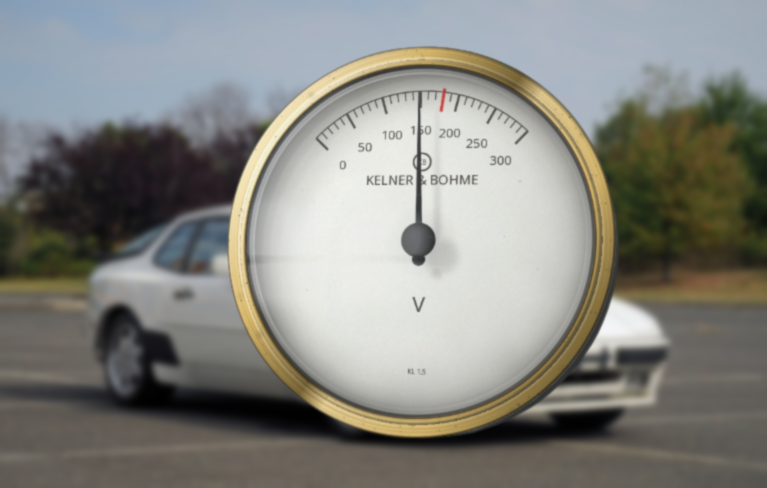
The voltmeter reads 150 V
